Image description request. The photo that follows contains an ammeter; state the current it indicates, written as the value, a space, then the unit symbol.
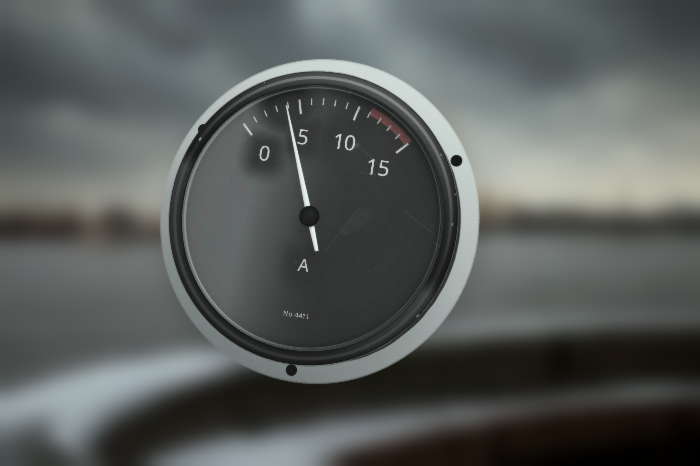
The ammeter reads 4 A
